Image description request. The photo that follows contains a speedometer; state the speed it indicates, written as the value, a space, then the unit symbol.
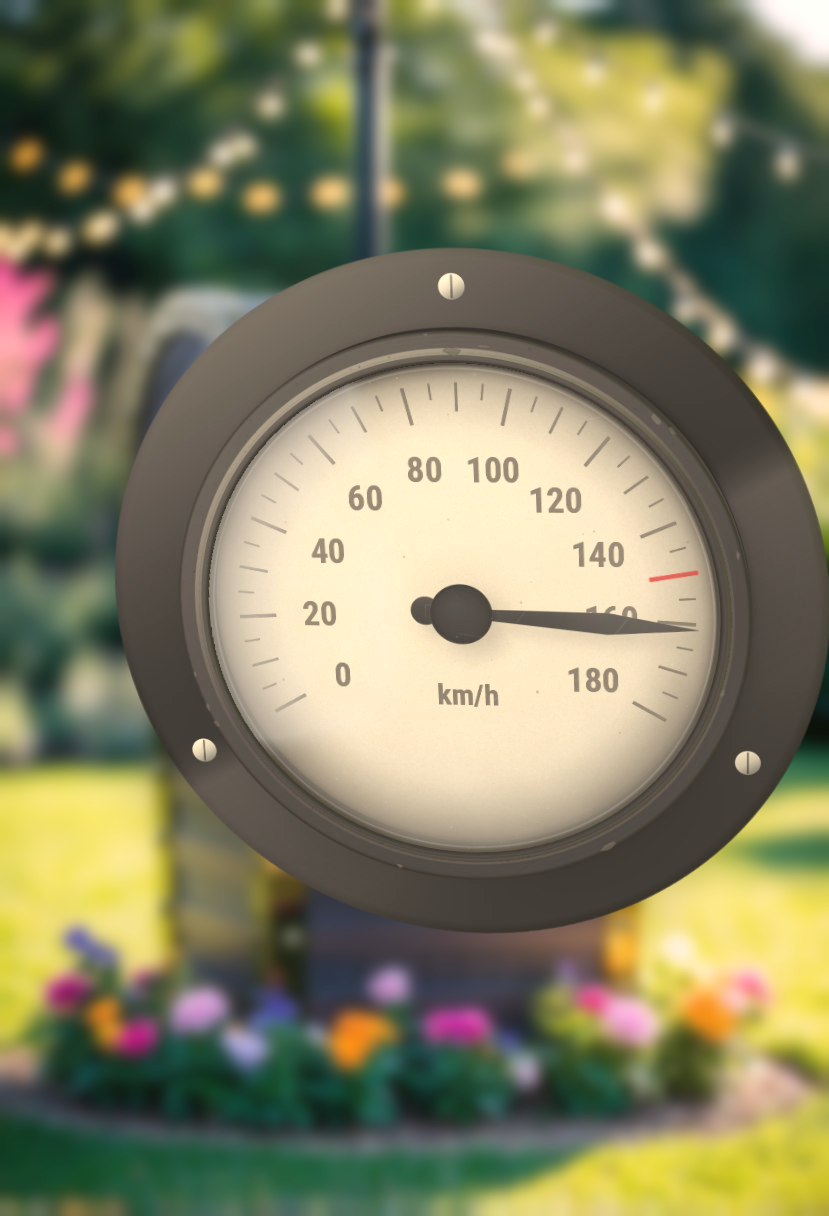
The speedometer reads 160 km/h
